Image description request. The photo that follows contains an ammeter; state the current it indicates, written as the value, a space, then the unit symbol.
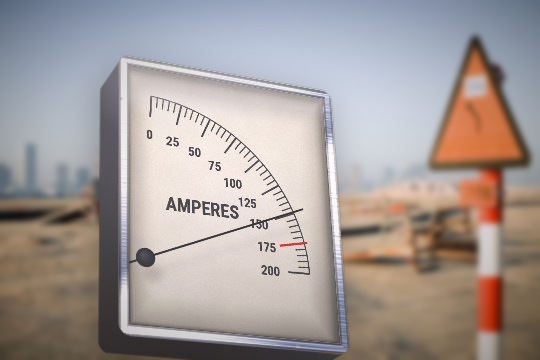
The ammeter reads 150 A
